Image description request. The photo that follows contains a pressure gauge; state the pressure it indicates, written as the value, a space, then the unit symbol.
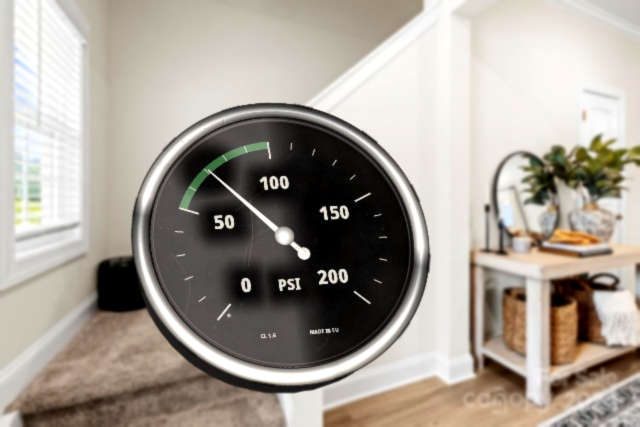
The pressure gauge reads 70 psi
